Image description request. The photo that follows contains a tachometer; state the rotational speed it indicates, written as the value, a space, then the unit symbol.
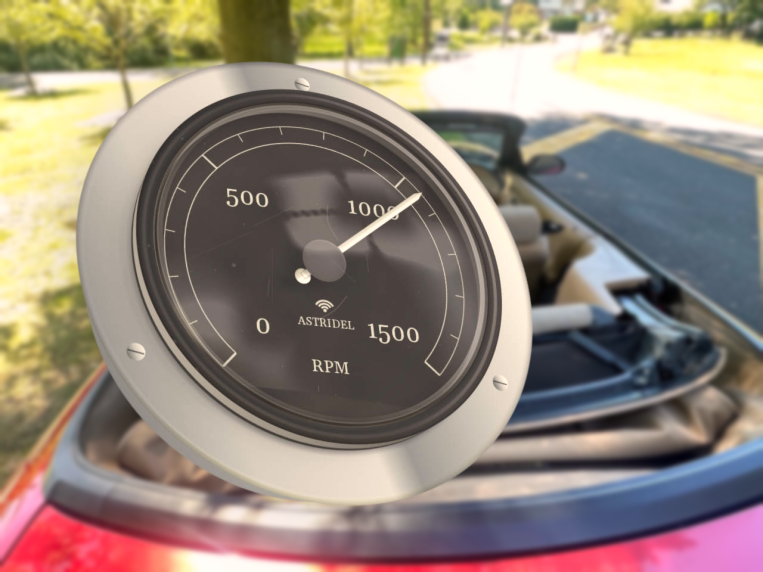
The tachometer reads 1050 rpm
